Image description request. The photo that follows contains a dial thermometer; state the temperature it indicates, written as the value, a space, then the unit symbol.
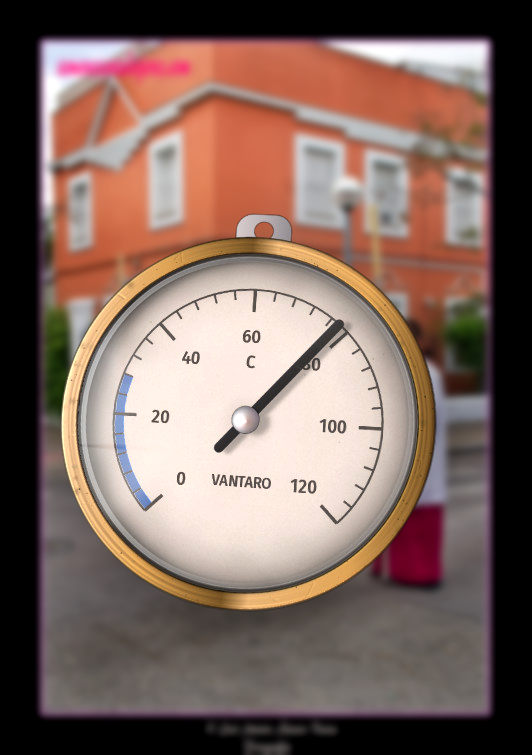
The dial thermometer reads 78 °C
